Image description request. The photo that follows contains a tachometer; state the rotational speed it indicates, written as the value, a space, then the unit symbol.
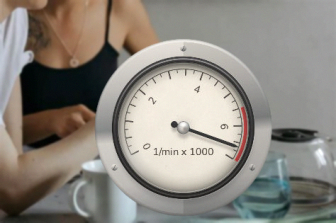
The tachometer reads 6625 rpm
